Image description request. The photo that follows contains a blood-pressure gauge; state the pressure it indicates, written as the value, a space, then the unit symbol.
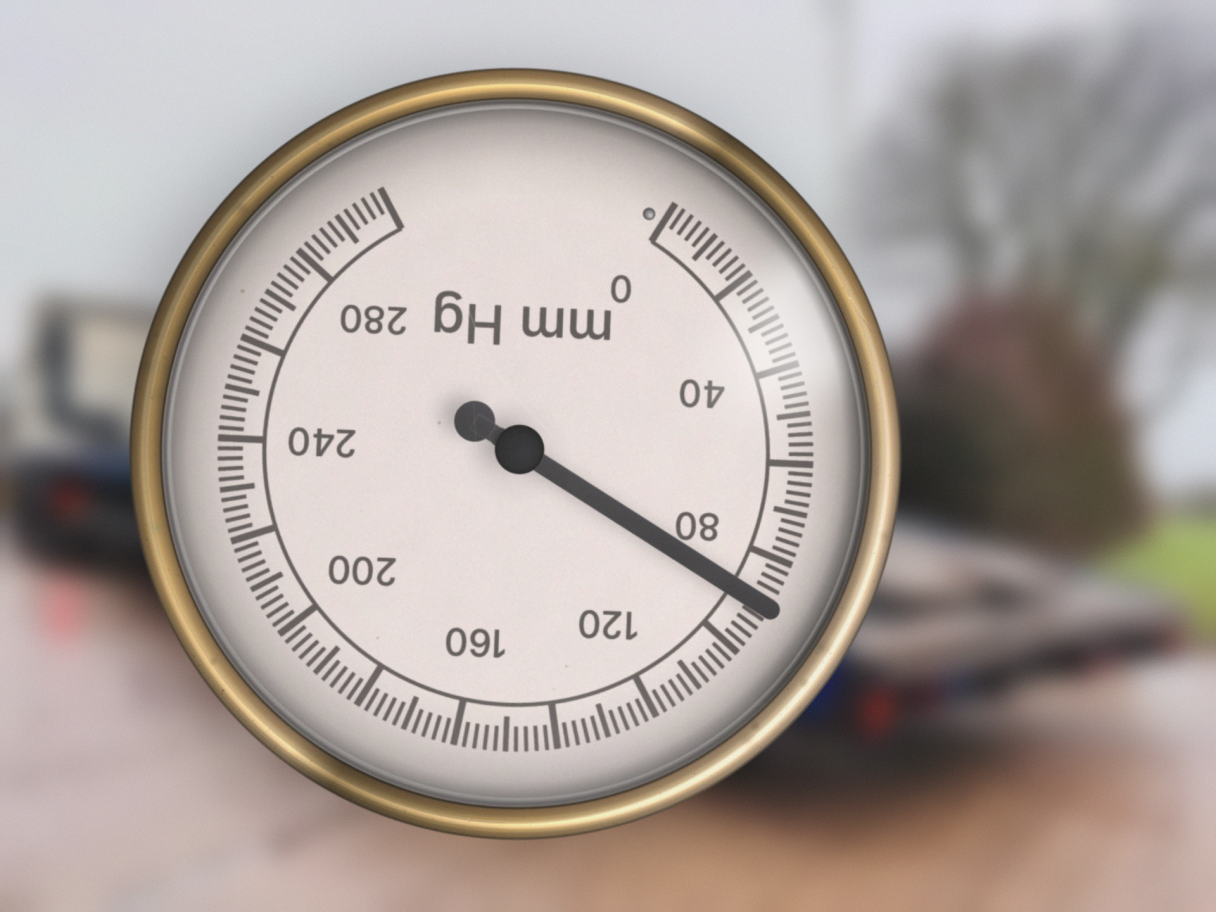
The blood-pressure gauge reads 90 mmHg
